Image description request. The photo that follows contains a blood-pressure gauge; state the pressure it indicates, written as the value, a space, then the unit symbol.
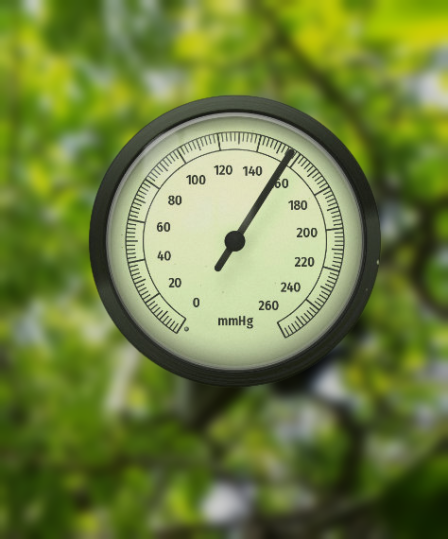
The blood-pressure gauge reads 156 mmHg
